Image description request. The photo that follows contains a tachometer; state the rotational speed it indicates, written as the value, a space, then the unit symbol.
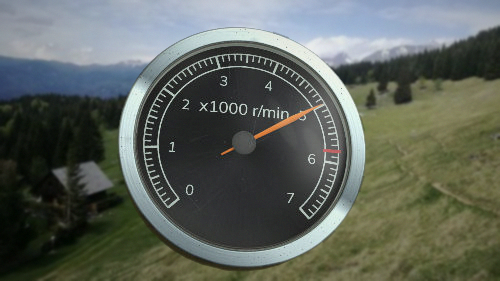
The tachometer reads 5000 rpm
